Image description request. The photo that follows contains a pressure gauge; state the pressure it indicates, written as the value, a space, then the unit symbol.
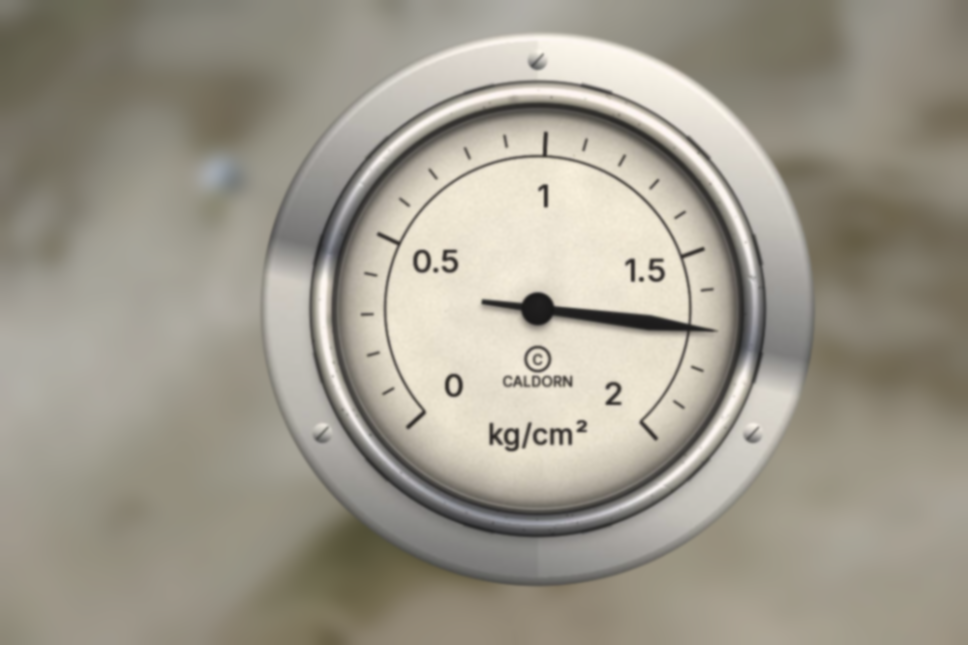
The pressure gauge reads 1.7 kg/cm²
